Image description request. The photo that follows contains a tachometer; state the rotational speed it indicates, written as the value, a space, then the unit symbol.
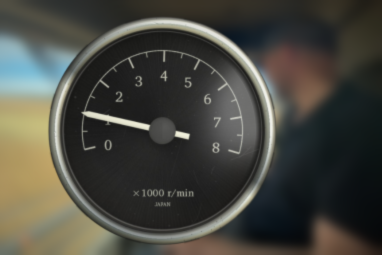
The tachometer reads 1000 rpm
